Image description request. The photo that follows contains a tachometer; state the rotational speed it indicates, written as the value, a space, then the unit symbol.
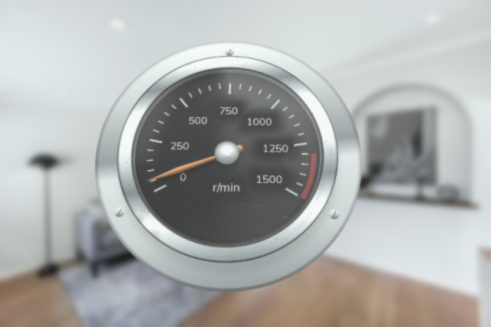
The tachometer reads 50 rpm
